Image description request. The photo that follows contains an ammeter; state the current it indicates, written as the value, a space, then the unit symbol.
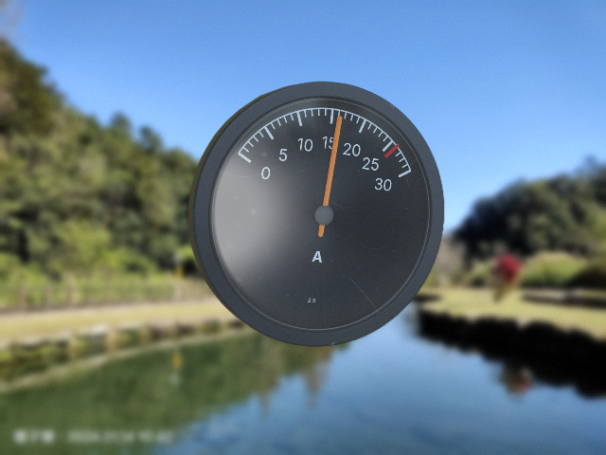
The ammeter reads 16 A
